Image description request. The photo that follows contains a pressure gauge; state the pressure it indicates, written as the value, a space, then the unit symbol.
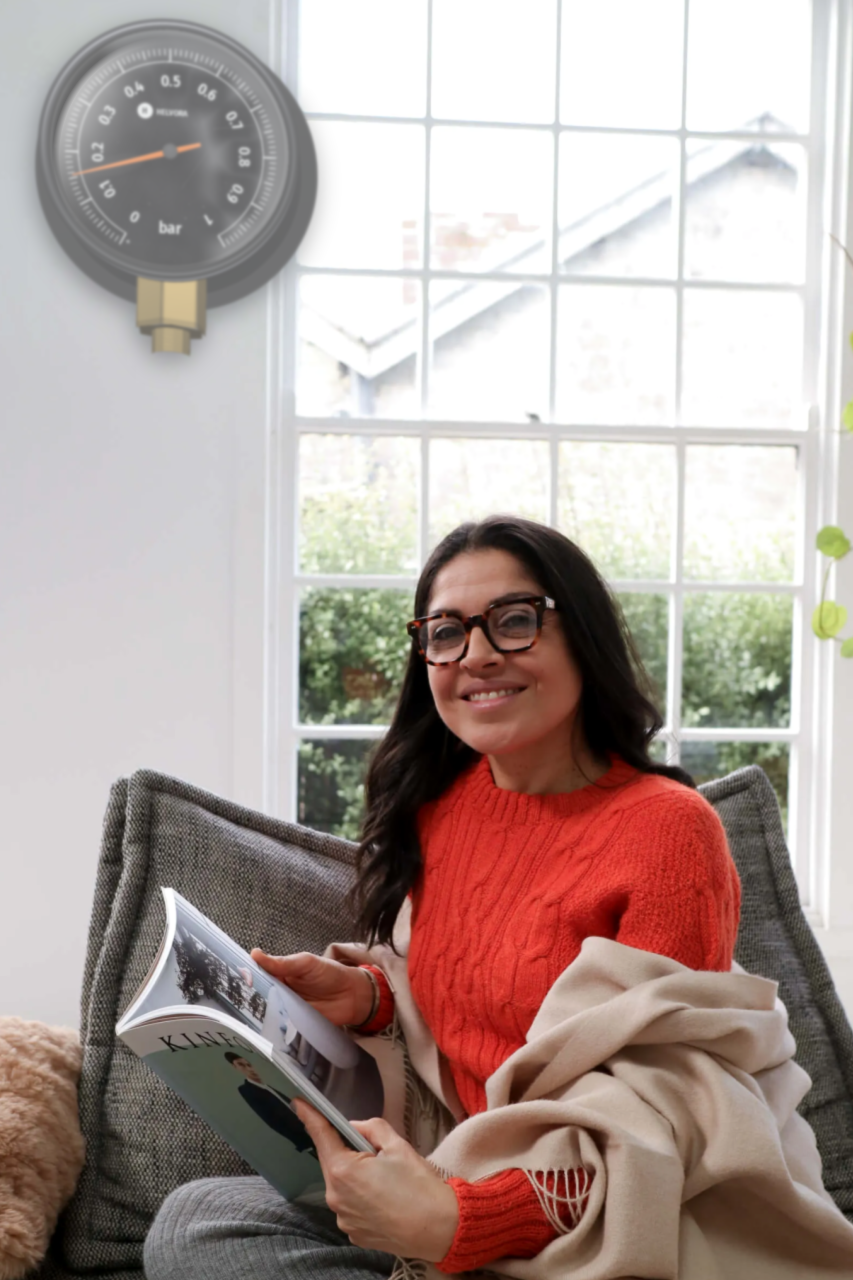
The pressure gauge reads 0.15 bar
